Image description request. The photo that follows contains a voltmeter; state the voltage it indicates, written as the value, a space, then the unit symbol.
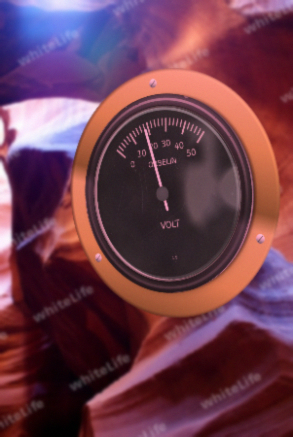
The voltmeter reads 20 V
